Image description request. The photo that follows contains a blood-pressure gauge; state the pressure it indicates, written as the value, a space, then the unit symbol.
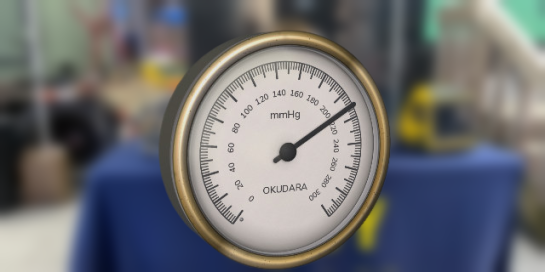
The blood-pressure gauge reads 210 mmHg
